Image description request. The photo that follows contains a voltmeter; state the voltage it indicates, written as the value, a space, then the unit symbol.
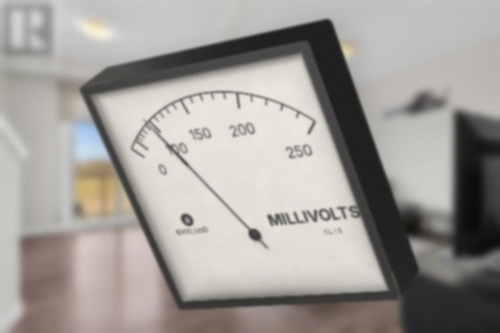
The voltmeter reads 100 mV
